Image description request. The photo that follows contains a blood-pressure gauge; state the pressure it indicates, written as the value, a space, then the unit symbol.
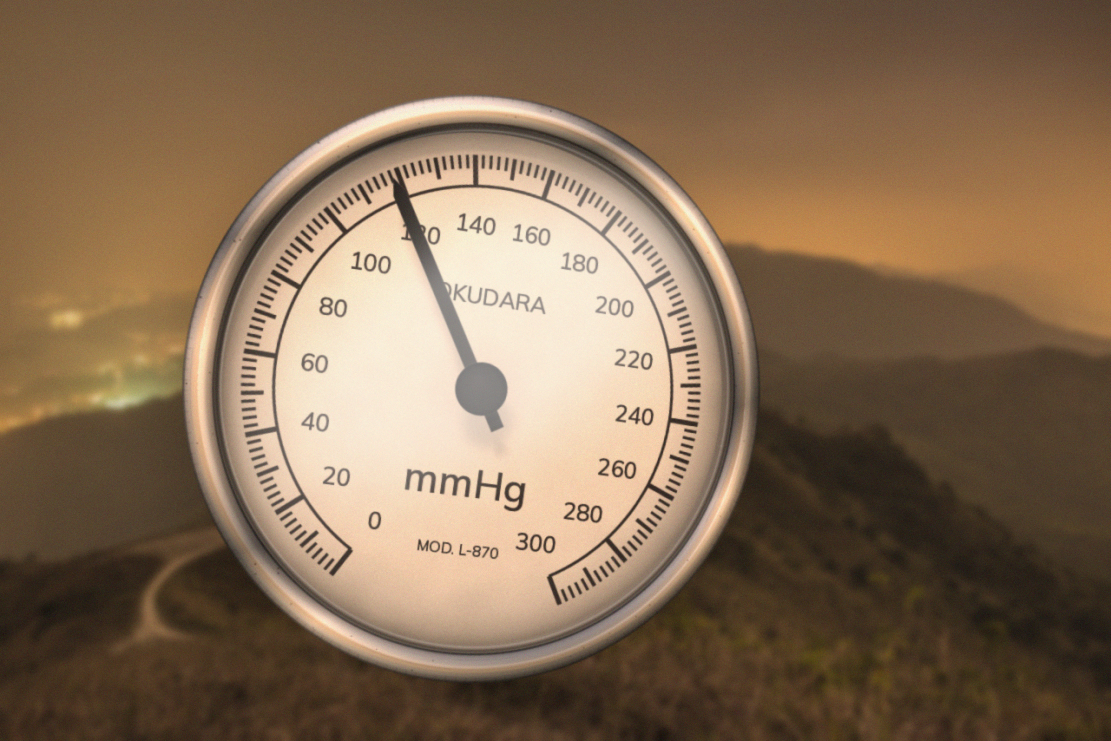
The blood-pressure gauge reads 118 mmHg
